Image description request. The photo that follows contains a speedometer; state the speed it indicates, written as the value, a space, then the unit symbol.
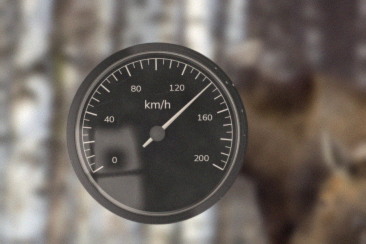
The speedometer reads 140 km/h
